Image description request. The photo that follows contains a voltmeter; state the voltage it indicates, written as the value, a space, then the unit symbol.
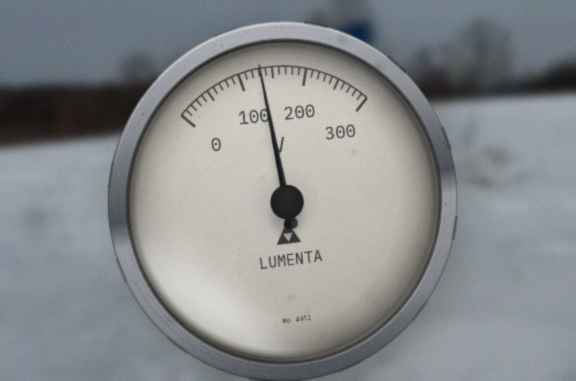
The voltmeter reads 130 V
